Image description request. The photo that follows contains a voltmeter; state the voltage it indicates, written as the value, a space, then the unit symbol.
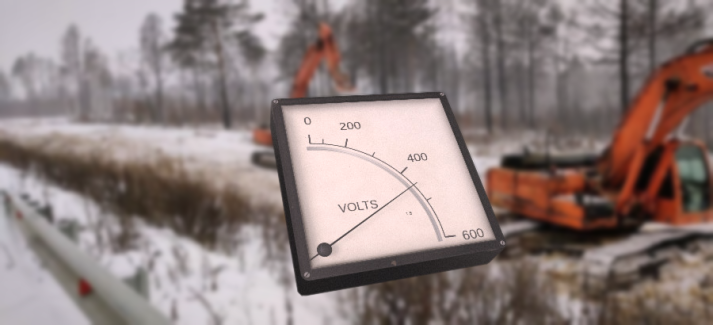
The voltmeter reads 450 V
